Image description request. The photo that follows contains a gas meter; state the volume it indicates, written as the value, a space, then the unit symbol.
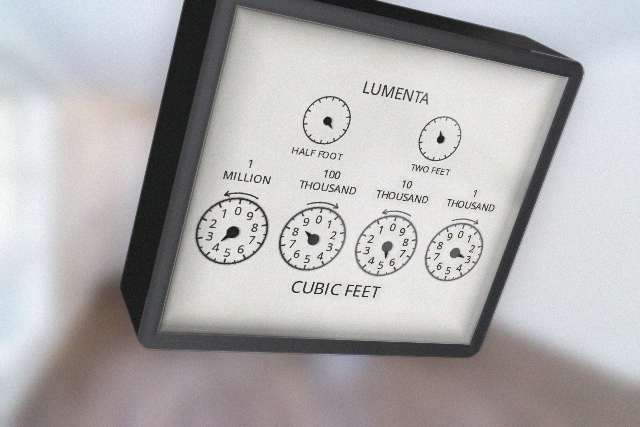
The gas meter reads 385300 ft³
